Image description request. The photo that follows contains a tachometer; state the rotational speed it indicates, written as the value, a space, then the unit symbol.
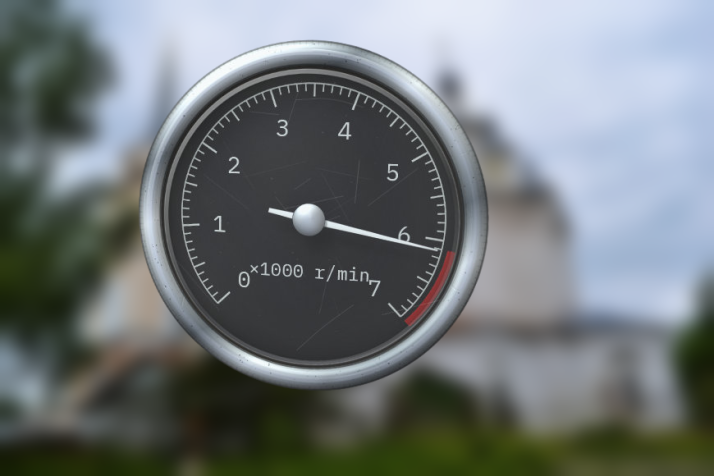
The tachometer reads 6100 rpm
